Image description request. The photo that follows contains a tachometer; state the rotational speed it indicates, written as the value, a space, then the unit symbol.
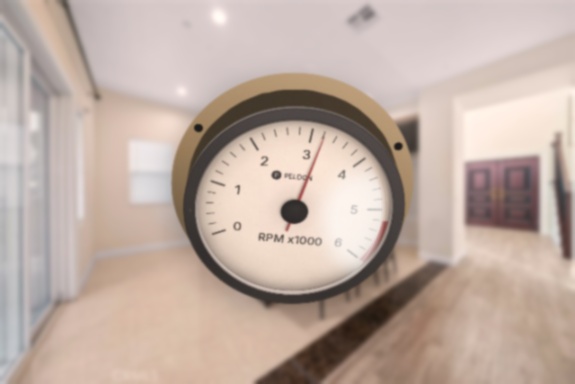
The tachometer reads 3200 rpm
